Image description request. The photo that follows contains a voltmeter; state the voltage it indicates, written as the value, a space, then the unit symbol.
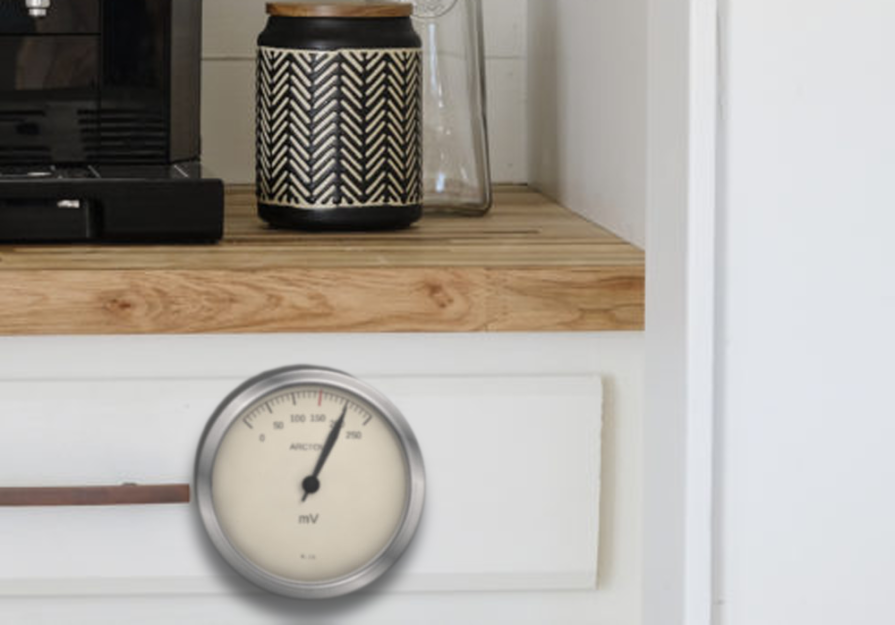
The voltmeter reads 200 mV
